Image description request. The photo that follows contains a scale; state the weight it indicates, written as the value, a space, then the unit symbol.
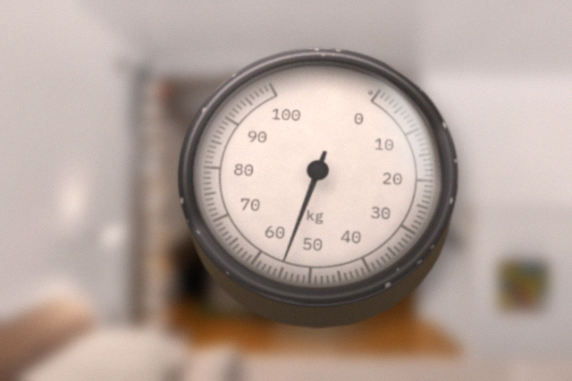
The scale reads 55 kg
